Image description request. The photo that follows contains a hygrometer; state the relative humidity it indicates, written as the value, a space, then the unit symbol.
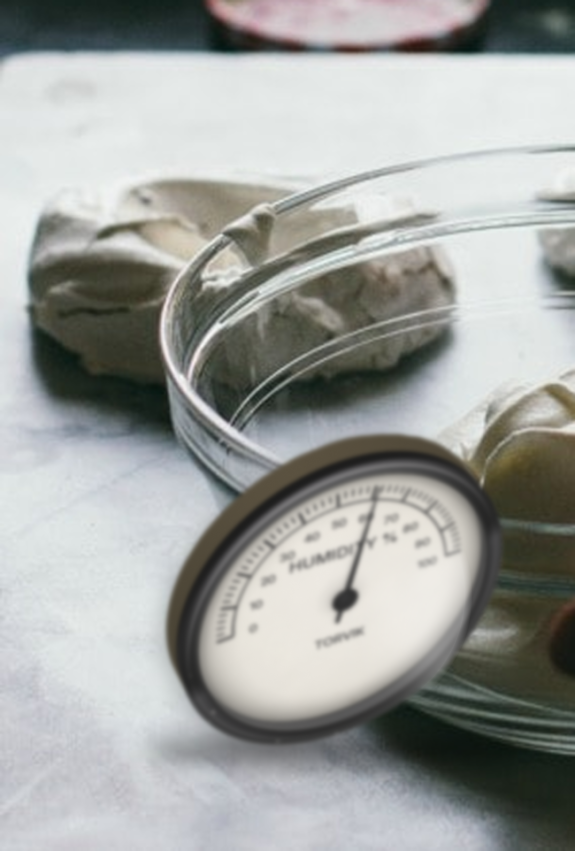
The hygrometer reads 60 %
